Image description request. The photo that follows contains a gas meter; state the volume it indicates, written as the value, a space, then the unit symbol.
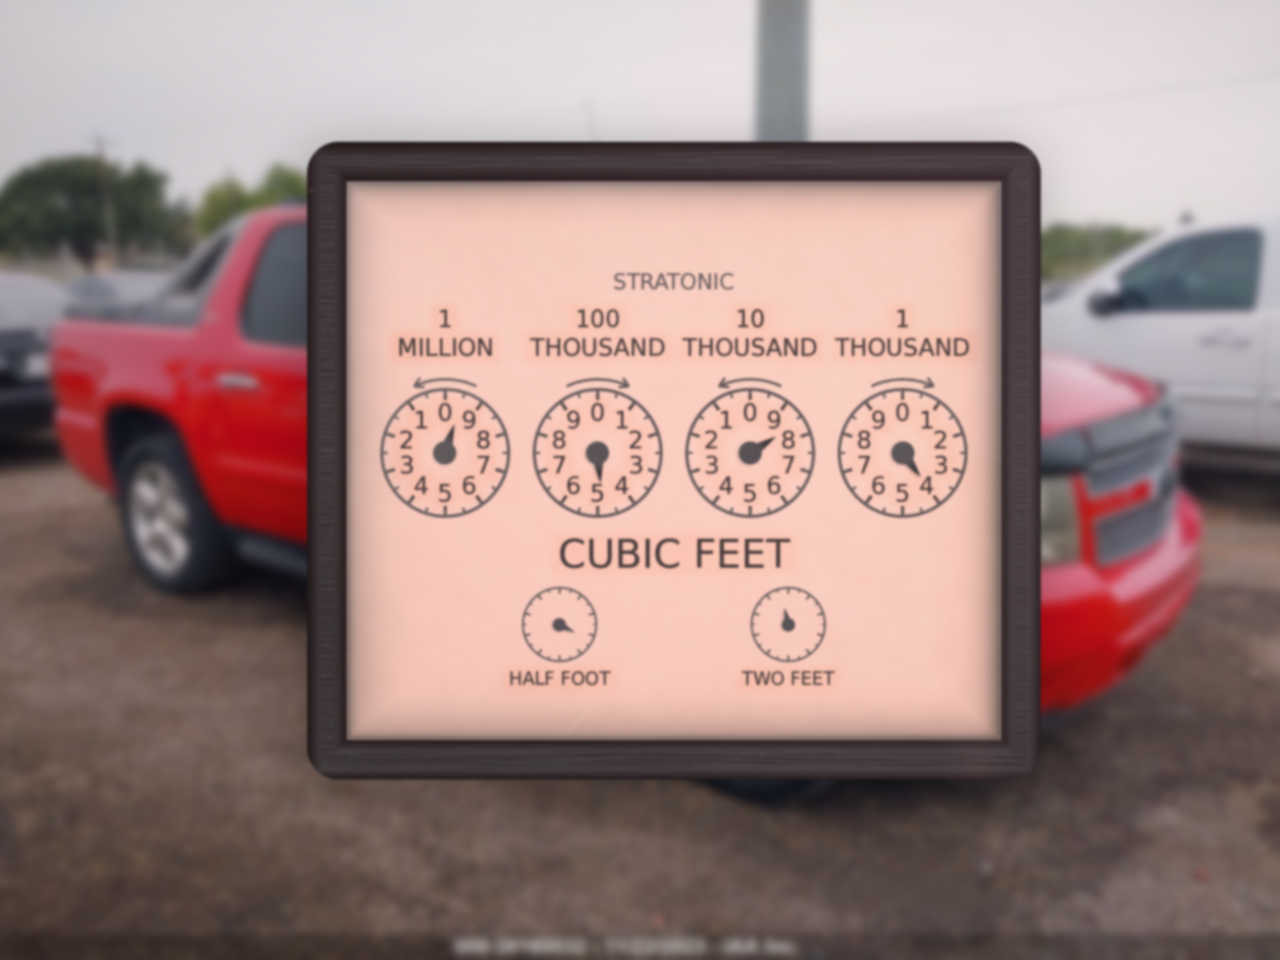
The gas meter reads 948400 ft³
